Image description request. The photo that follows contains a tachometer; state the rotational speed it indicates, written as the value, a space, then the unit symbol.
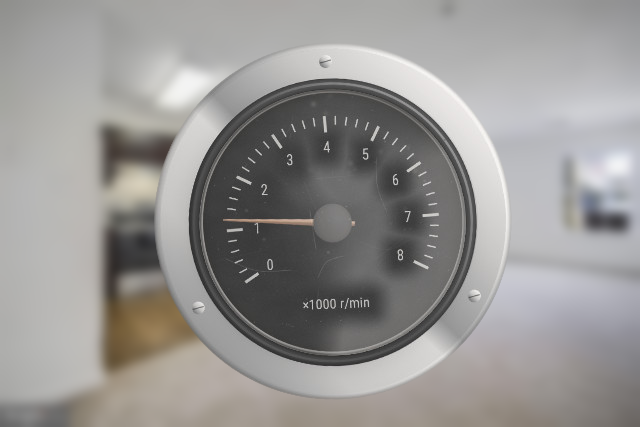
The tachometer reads 1200 rpm
